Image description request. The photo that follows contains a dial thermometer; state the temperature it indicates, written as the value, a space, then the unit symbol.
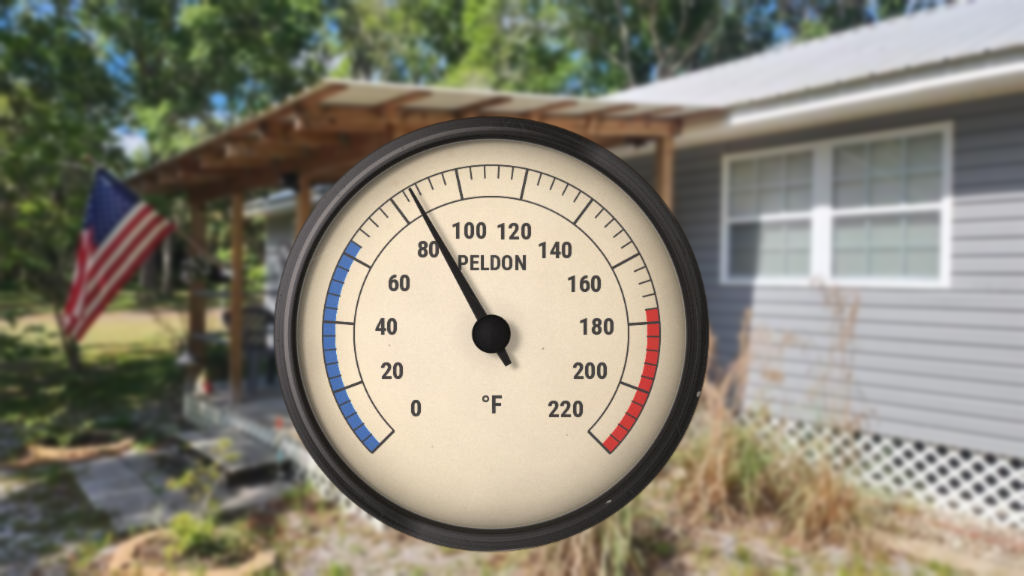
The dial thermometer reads 86 °F
